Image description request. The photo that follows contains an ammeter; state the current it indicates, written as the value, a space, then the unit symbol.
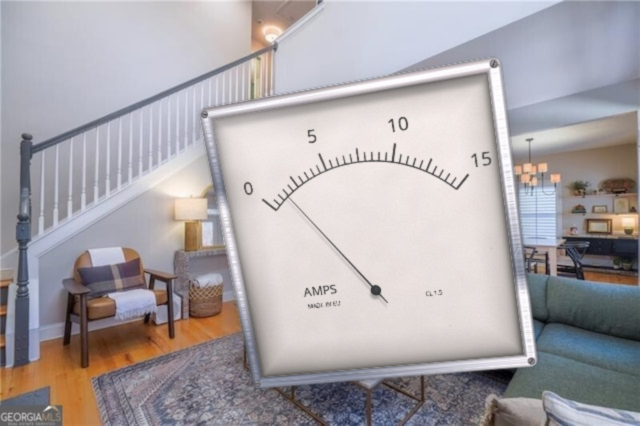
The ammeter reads 1.5 A
